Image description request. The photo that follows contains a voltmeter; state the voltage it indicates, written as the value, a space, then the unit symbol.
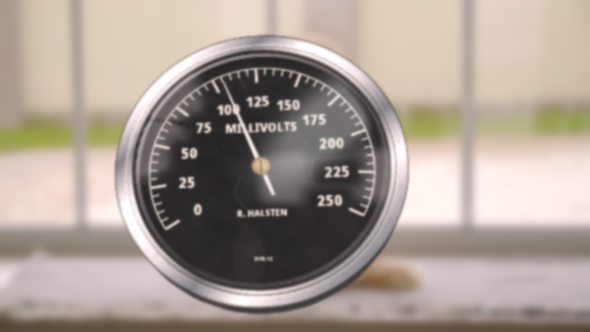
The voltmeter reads 105 mV
